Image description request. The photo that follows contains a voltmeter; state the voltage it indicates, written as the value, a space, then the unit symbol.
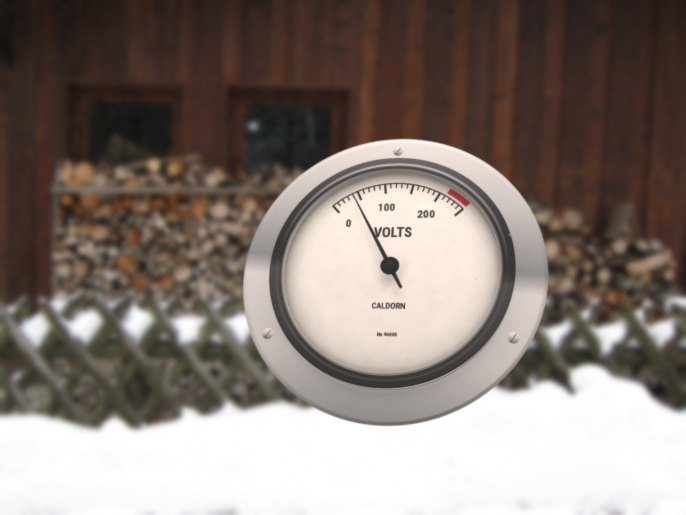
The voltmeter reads 40 V
